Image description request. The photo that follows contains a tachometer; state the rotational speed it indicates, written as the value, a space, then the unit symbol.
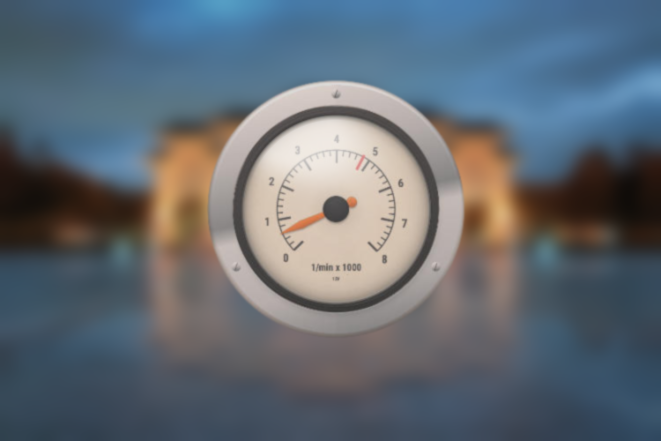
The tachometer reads 600 rpm
